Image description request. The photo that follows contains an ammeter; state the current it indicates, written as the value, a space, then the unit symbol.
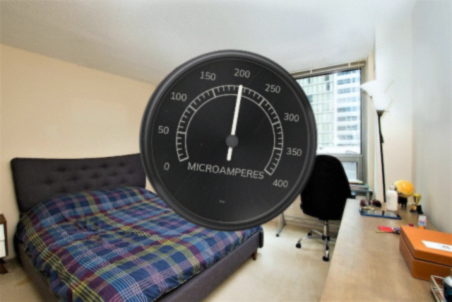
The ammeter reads 200 µA
